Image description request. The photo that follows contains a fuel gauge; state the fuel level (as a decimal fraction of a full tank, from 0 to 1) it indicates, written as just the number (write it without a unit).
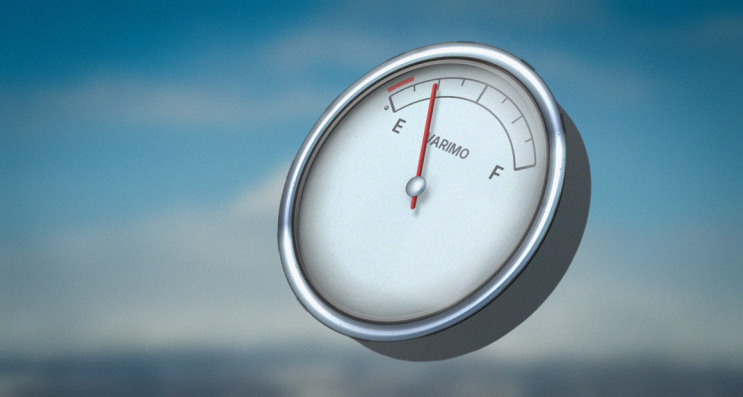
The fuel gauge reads 0.25
